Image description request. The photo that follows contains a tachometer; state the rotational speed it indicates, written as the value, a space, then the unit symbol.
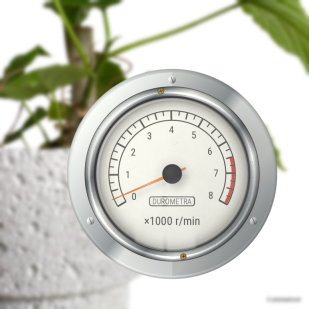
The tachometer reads 250 rpm
